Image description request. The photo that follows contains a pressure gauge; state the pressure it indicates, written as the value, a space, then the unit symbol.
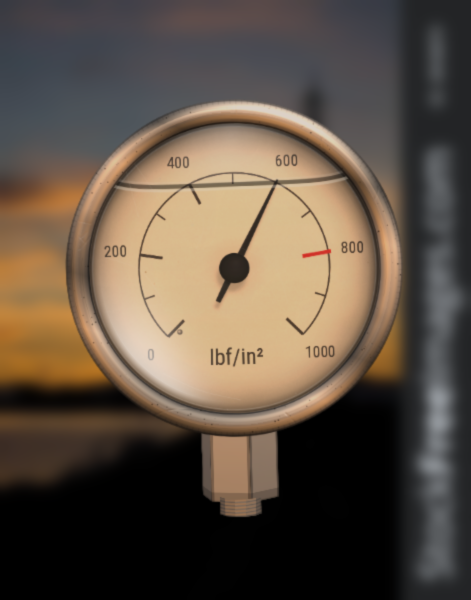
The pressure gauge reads 600 psi
